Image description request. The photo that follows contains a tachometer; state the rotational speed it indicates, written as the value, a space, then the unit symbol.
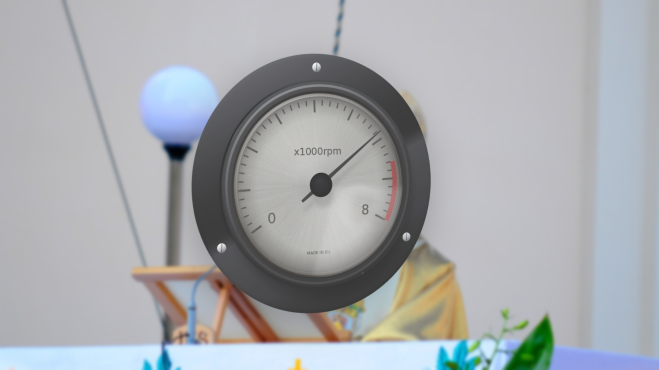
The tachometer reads 5800 rpm
